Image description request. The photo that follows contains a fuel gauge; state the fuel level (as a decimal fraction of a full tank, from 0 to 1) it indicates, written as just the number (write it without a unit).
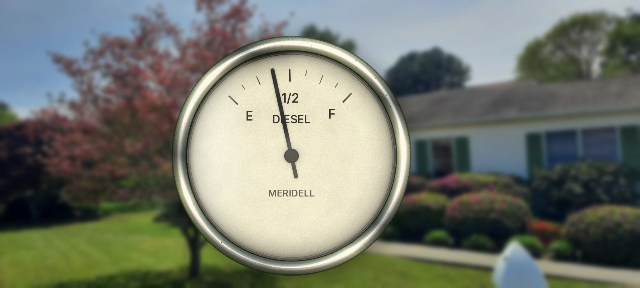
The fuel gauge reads 0.375
